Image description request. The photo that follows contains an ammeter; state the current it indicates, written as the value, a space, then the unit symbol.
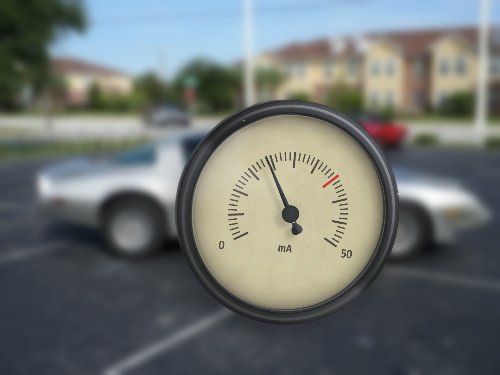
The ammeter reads 19 mA
